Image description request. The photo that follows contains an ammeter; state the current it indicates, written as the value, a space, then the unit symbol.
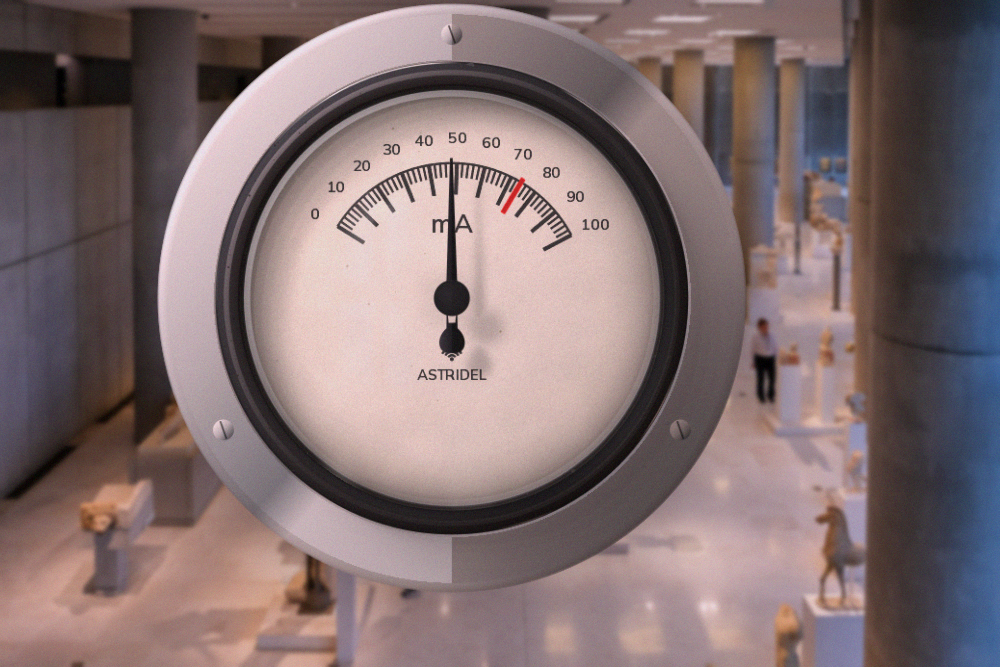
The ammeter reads 48 mA
